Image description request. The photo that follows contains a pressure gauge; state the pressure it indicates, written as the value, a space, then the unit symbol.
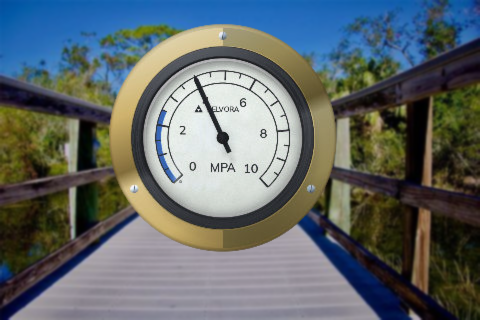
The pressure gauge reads 4 MPa
